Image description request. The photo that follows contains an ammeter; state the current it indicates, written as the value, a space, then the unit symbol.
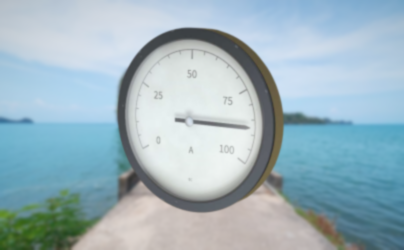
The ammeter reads 87.5 A
